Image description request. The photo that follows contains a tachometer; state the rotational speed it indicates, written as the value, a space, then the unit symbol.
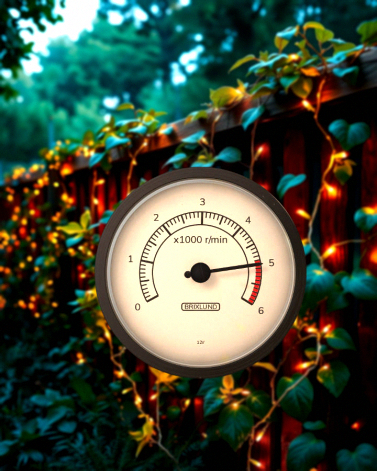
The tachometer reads 5000 rpm
